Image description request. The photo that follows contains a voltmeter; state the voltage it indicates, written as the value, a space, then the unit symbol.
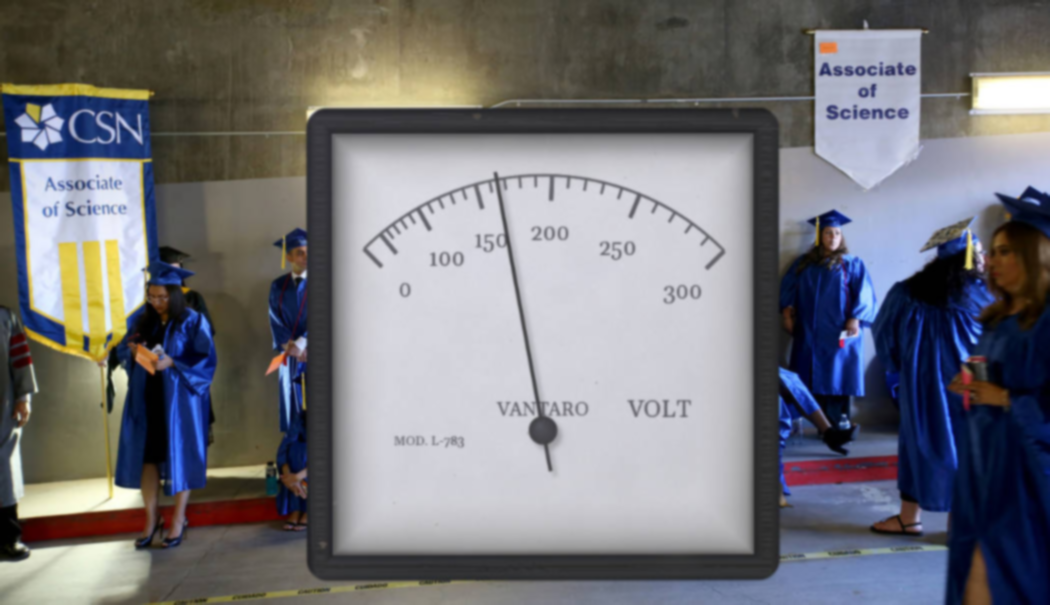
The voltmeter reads 165 V
